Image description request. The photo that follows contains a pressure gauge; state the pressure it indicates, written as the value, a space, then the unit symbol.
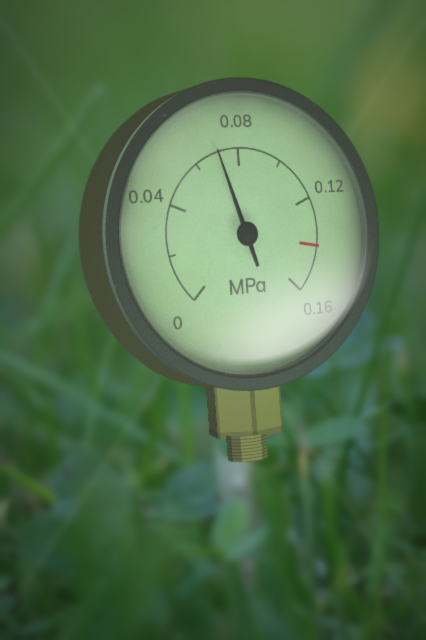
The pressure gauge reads 0.07 MPa
